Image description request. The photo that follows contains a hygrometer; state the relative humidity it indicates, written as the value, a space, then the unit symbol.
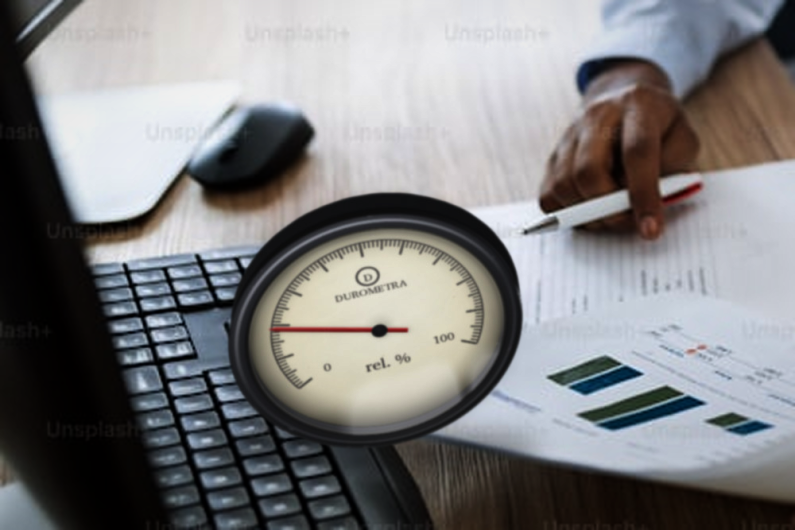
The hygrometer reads 20 %
